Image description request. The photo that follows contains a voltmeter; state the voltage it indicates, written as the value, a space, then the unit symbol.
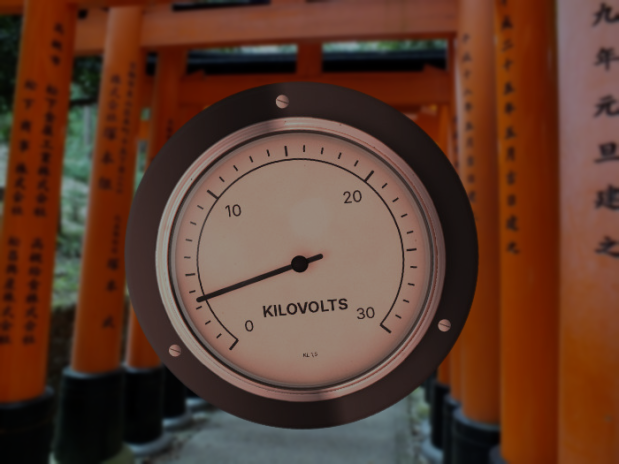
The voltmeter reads 3.5 kV
